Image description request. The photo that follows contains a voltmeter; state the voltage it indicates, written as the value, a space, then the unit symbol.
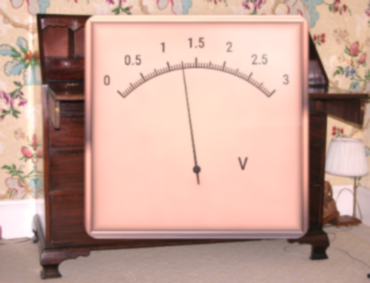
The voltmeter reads 1.25 V
